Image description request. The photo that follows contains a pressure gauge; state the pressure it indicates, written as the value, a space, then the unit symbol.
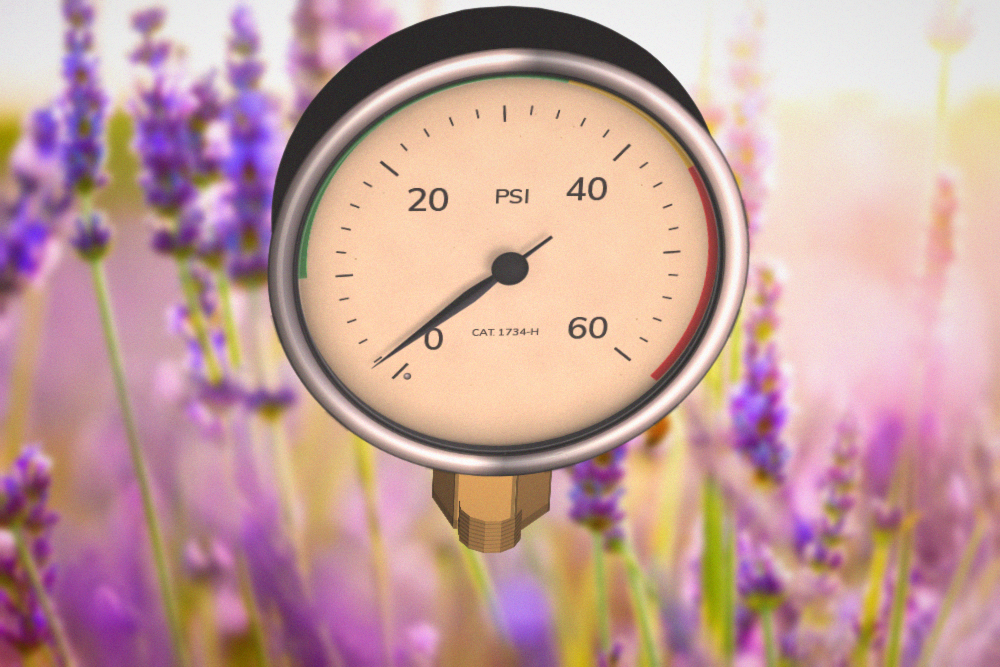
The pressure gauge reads 2 psi
